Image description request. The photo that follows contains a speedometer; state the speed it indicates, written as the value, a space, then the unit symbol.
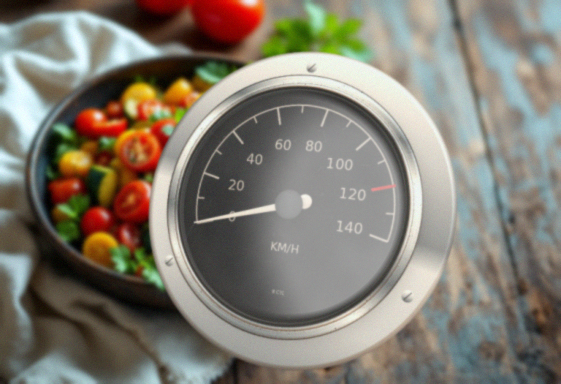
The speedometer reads 0 km/h
